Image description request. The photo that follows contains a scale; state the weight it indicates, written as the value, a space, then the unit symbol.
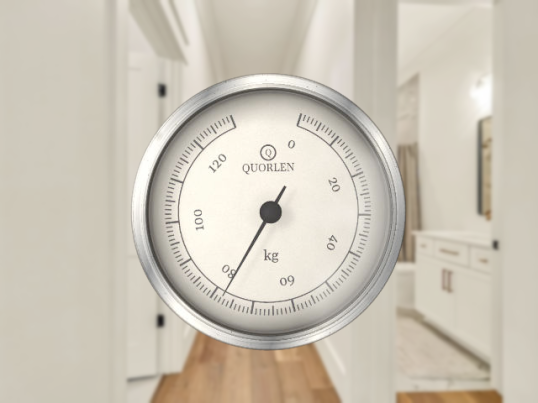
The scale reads 78 kg
